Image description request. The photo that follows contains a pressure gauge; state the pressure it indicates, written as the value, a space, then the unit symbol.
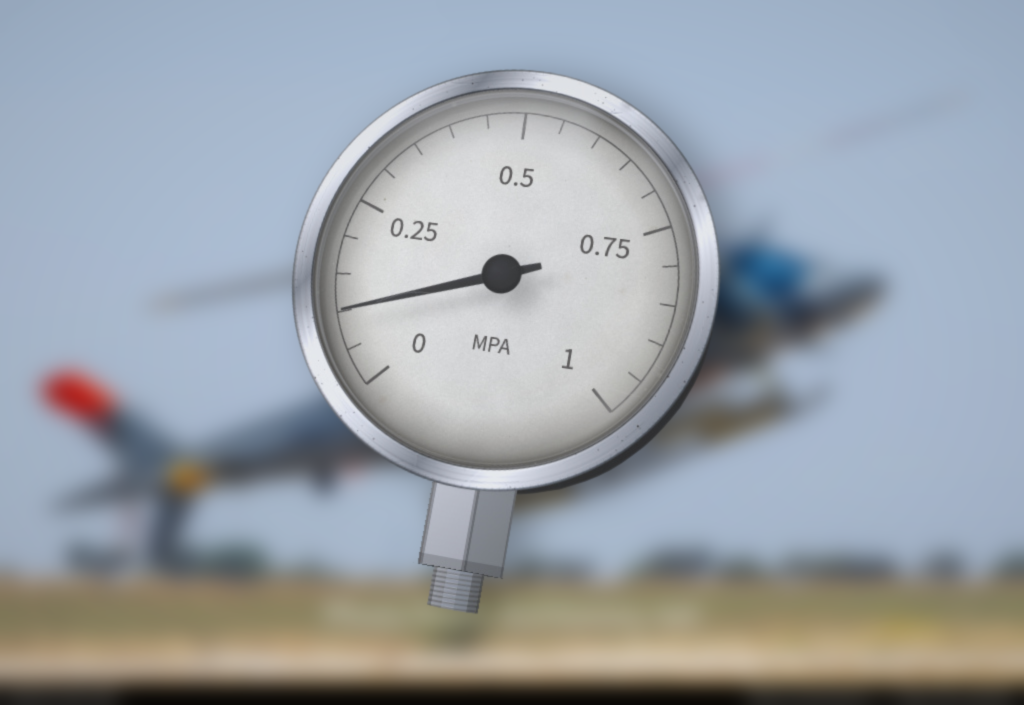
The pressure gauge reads 0.1 MPa
